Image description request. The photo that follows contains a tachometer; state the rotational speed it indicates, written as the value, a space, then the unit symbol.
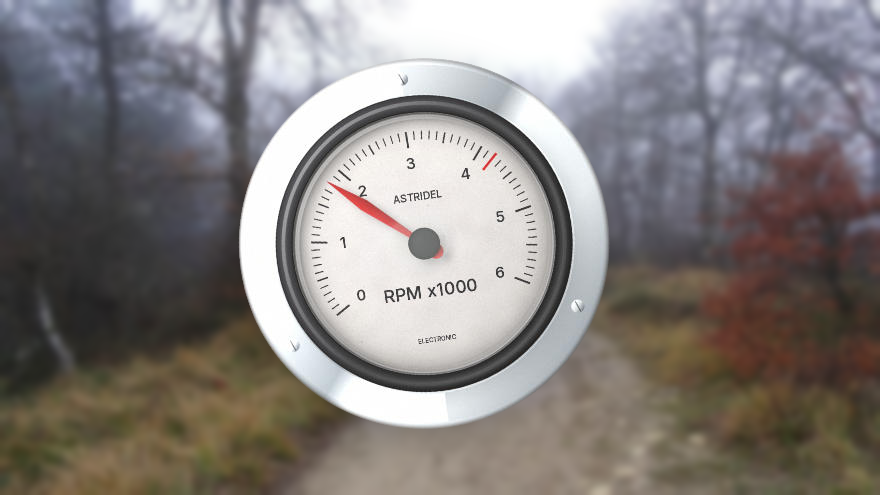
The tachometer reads 1800 rpm
